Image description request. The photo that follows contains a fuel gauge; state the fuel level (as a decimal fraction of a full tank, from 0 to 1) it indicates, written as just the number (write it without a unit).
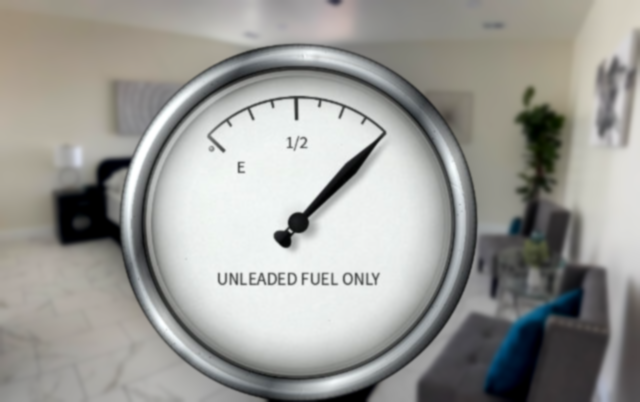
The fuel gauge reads 1
